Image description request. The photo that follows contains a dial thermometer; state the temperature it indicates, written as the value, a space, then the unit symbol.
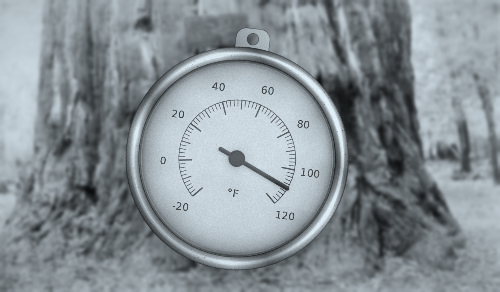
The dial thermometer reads 110 °F
